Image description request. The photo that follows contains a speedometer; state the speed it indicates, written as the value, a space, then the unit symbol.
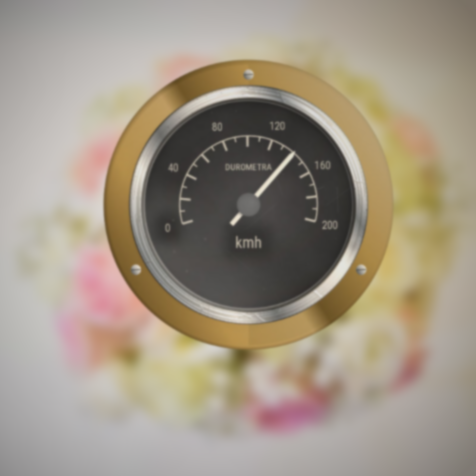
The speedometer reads 140 km/h
